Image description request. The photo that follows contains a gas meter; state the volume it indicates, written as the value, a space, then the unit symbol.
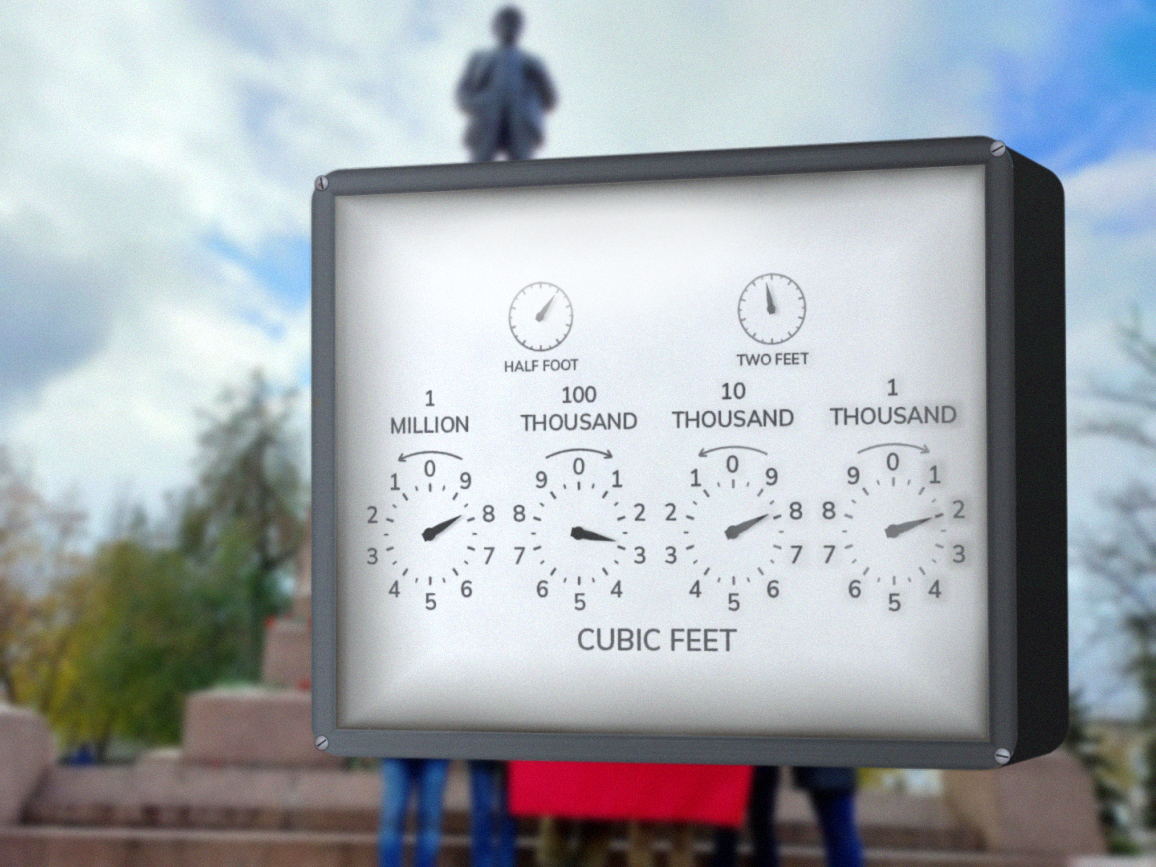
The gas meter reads 828200 ft³
